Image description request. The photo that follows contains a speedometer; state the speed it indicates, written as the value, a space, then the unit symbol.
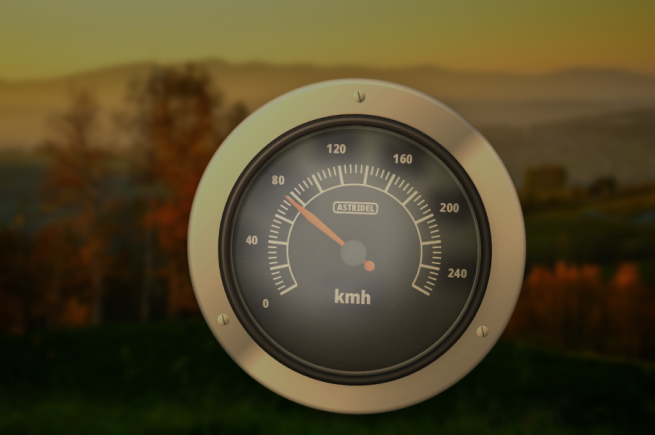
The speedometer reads 76 km/h
